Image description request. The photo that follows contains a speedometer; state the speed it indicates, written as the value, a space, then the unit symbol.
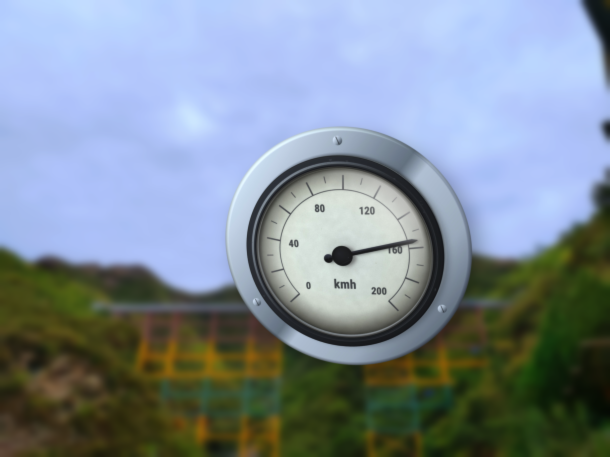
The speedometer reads 155 km/h
